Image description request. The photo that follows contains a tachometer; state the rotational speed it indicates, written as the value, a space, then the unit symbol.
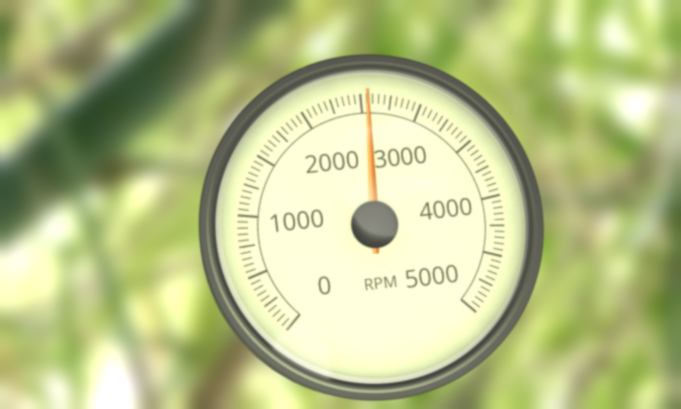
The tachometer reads 2550 rpm
